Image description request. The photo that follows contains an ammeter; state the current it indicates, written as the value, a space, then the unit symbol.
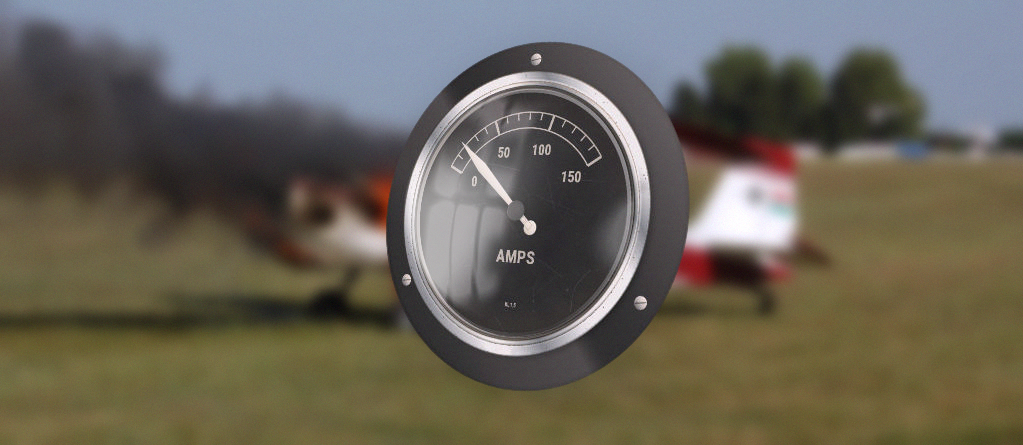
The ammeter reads 20 A
